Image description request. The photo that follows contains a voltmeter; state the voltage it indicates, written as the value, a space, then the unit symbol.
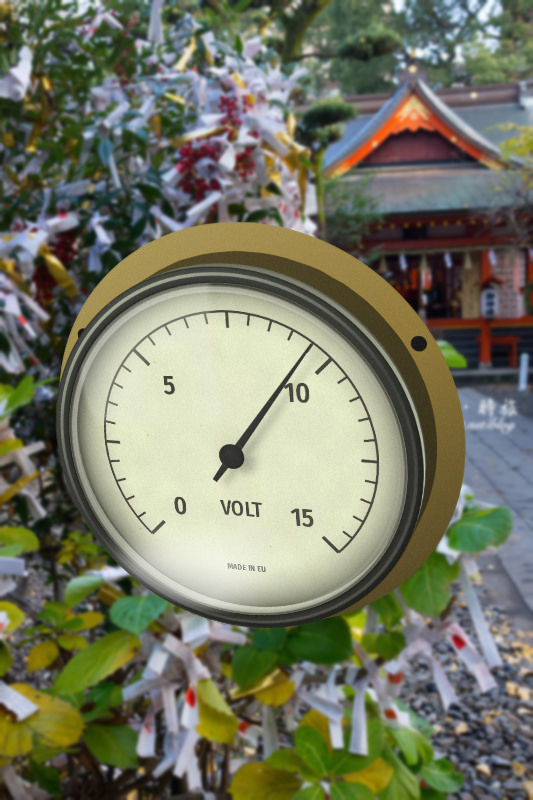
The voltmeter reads 9.5 V
